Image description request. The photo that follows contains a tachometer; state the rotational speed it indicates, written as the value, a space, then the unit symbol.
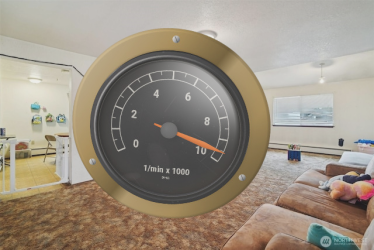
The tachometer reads 9500 rpm
